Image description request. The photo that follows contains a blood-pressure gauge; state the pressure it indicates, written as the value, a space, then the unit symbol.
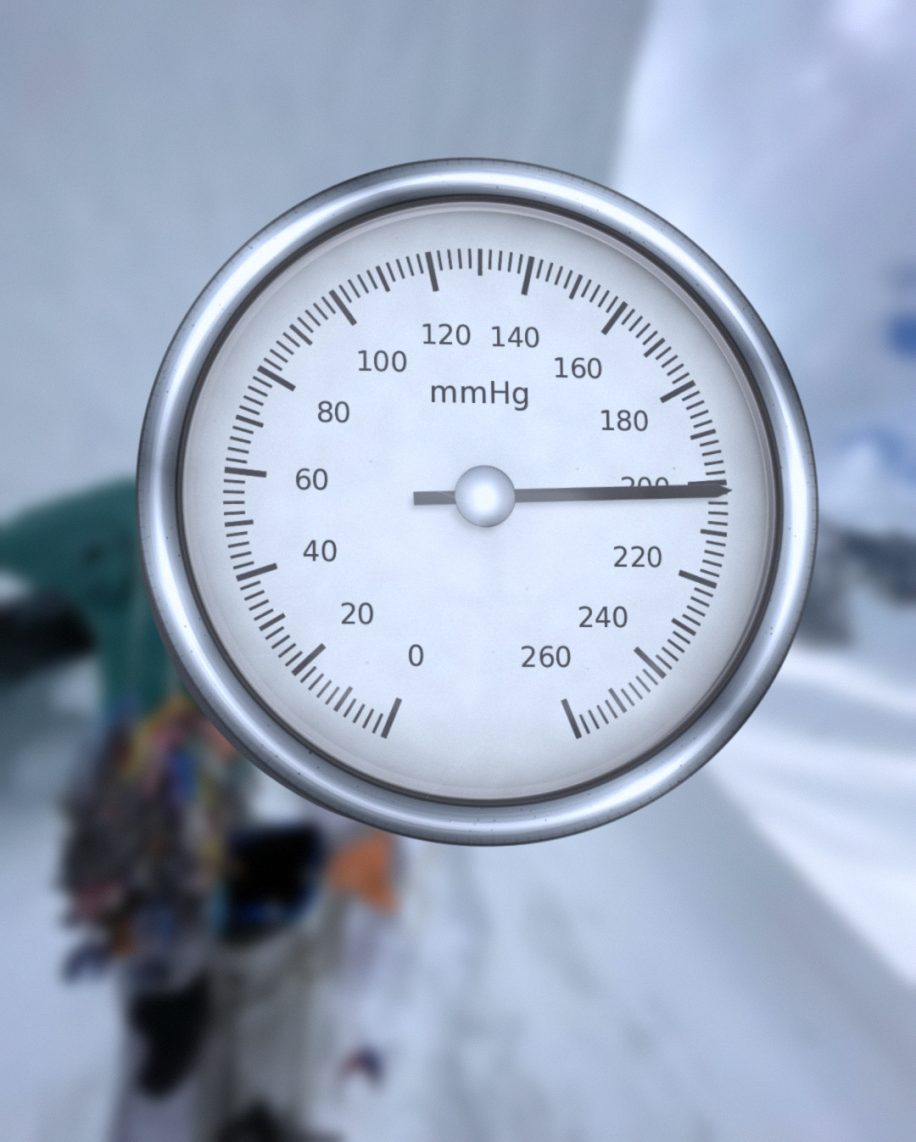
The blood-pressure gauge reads 202 mmHg
